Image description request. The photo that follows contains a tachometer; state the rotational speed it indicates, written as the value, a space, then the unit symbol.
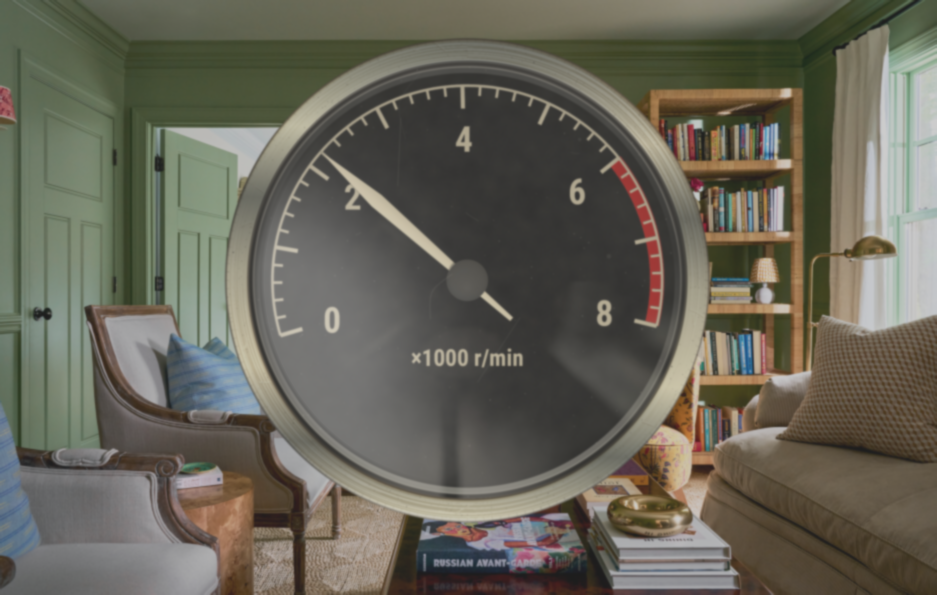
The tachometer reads 2200 rpm
